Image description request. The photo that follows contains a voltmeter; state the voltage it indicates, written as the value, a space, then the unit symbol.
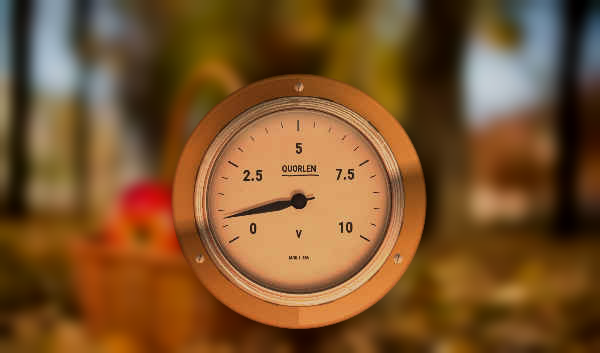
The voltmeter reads 0.75 V
